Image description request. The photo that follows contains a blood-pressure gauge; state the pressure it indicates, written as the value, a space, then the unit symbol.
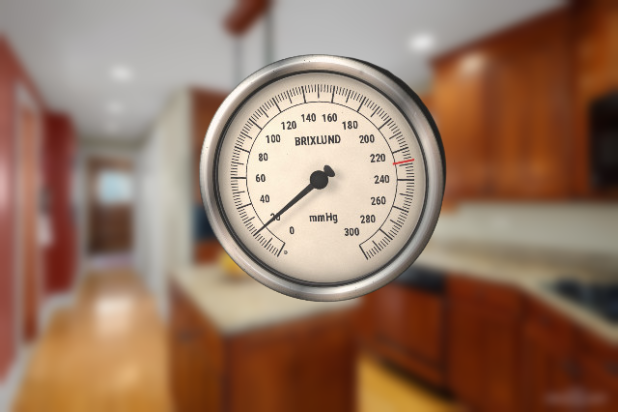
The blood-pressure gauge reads 20 mmHg
